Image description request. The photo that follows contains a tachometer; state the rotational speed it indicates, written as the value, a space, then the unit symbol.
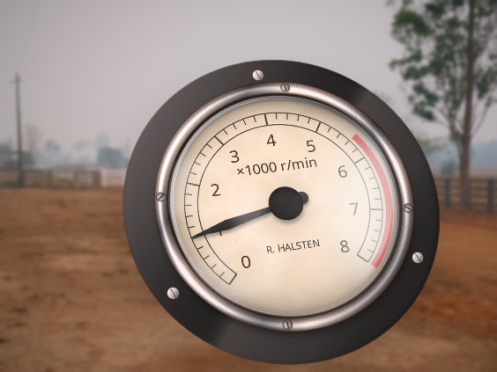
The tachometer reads 1000 rpm
